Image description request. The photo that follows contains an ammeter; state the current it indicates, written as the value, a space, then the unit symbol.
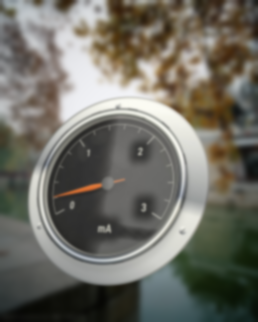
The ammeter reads 0.2 mA
